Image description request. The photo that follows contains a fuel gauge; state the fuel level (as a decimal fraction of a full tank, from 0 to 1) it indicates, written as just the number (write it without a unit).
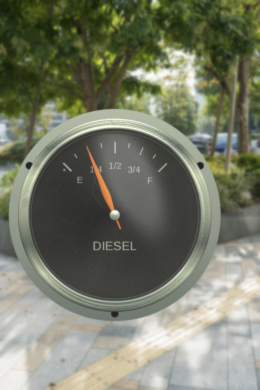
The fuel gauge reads 0.25
